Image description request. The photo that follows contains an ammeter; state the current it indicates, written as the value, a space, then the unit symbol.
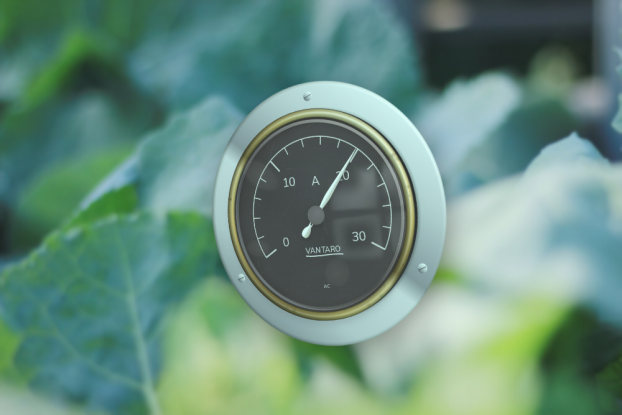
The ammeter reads 20 A
